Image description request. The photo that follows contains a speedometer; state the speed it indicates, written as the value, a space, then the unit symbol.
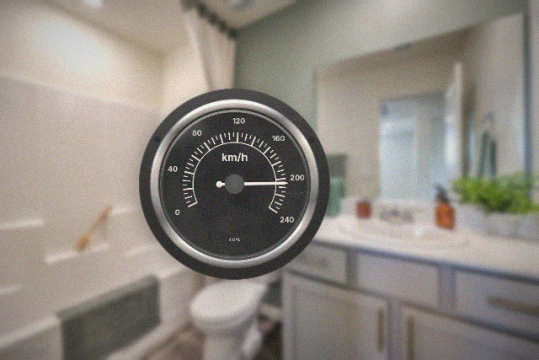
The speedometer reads 205 km/h
